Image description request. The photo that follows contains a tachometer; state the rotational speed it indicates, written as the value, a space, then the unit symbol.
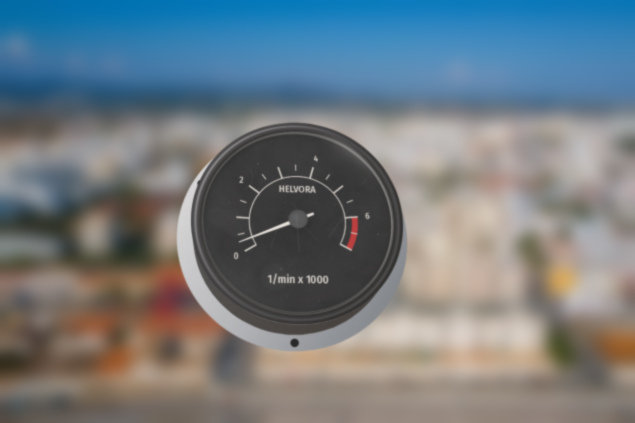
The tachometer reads 250 rpm
